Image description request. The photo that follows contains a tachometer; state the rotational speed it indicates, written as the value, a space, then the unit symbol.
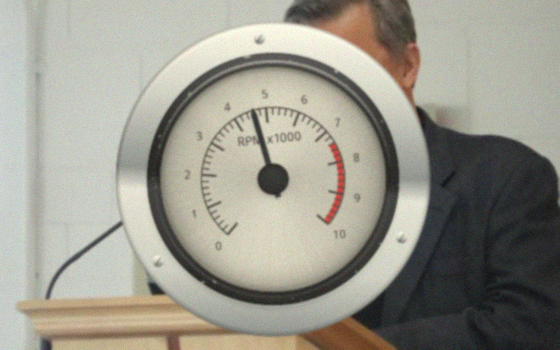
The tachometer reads 4600 rpm
